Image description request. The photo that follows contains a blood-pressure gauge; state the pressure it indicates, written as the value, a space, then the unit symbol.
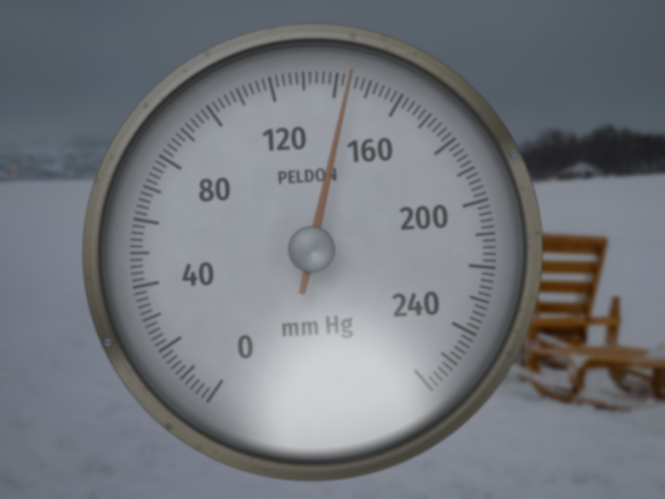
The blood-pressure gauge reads 144 mmHg
